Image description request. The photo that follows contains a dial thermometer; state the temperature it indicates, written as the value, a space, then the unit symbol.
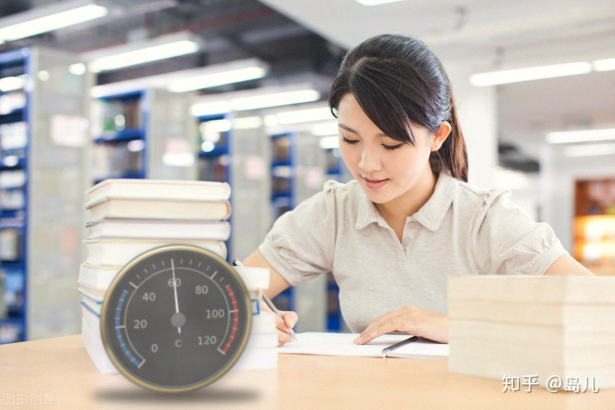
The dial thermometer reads 60 °C
